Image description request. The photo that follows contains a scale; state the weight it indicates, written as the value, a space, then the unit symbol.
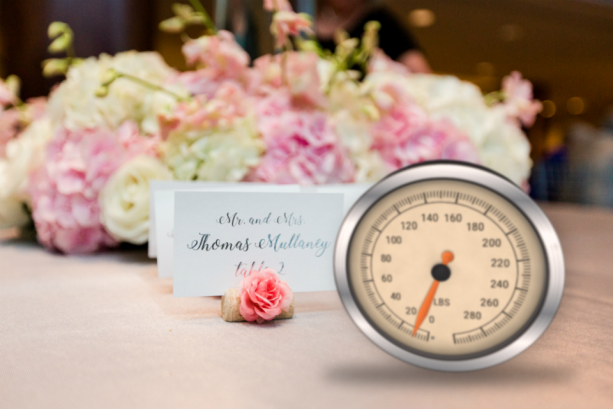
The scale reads 10 lb
